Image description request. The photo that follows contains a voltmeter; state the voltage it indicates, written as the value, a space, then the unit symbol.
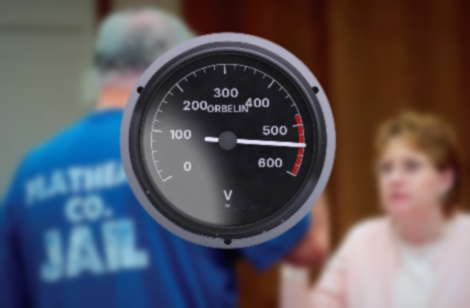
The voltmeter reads 540 V
